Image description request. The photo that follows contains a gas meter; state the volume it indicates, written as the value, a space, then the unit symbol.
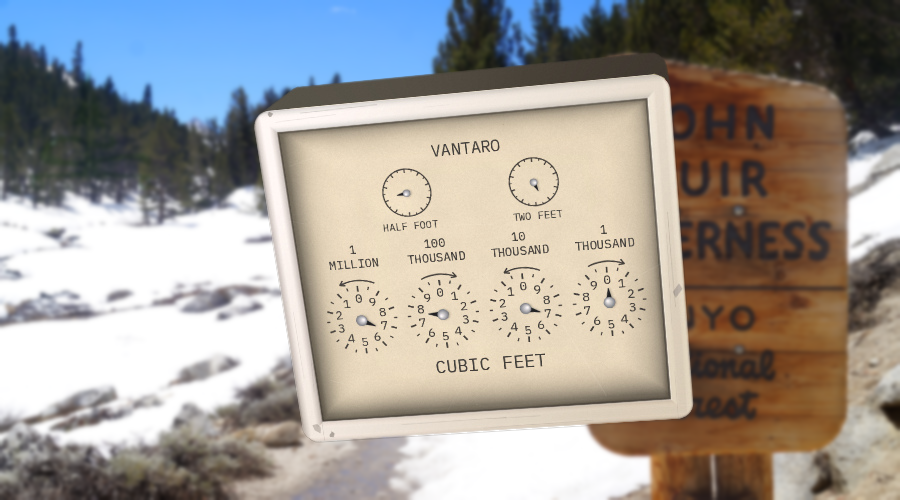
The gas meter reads 677000 ft³
